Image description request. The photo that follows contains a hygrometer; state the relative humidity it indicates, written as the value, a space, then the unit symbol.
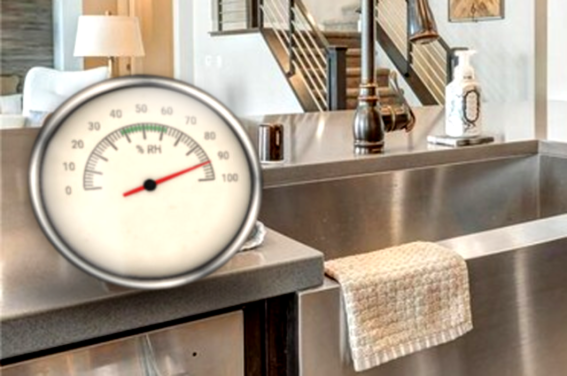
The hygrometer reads 90 %
